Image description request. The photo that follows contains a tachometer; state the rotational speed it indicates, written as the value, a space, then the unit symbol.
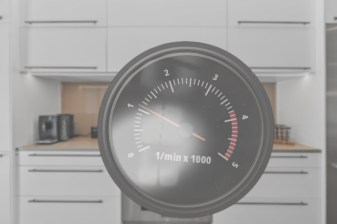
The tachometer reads 1100 rpm
